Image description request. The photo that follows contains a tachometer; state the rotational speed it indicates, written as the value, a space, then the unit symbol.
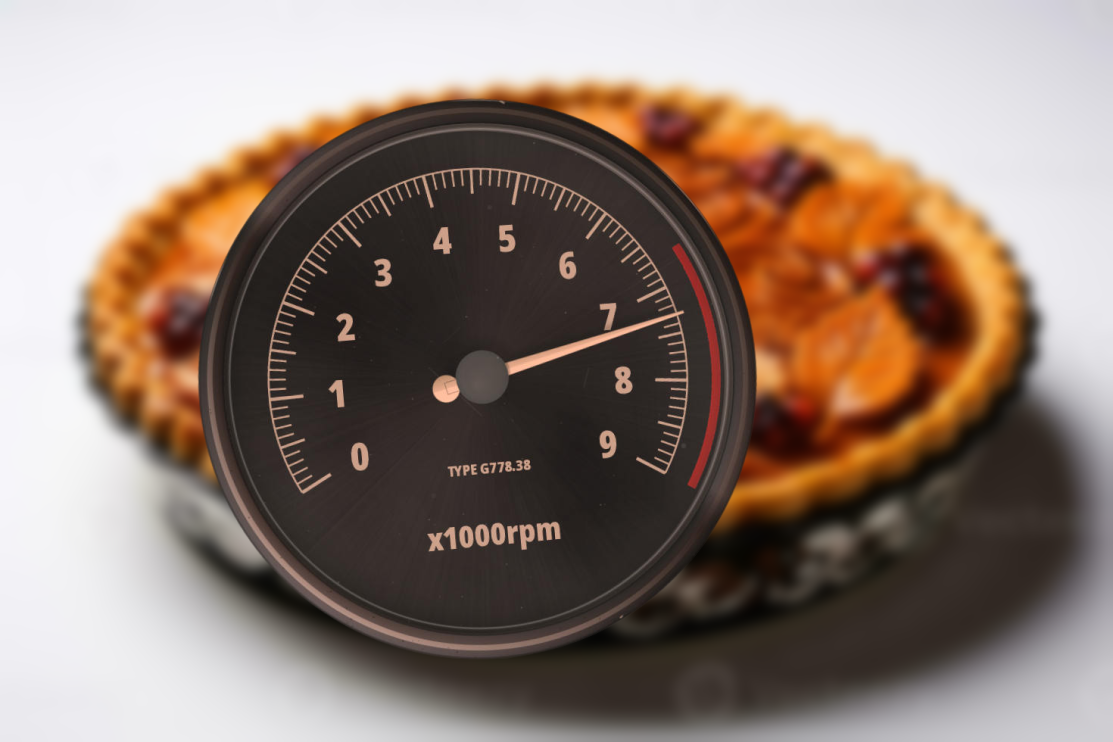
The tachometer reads 7300 rpm
